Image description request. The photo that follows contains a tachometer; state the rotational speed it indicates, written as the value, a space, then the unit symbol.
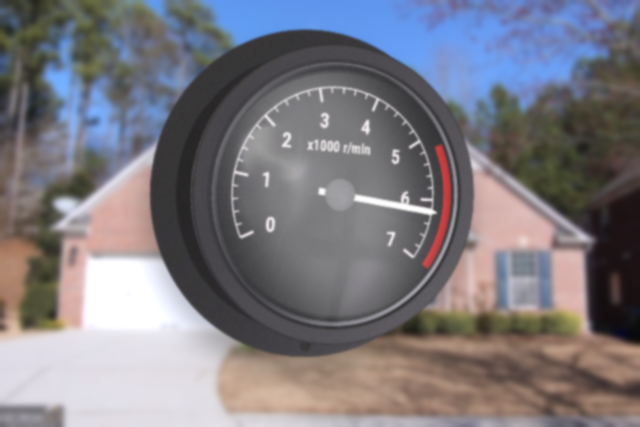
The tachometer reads 6200 rpm
